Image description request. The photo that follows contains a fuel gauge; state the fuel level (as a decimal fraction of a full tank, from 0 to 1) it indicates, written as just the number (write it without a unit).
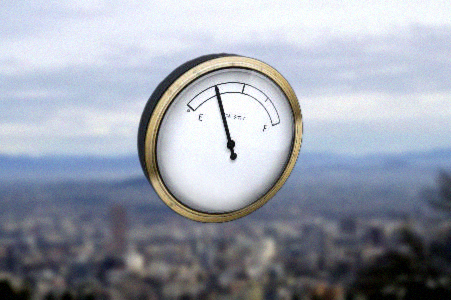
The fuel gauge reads 0.25
